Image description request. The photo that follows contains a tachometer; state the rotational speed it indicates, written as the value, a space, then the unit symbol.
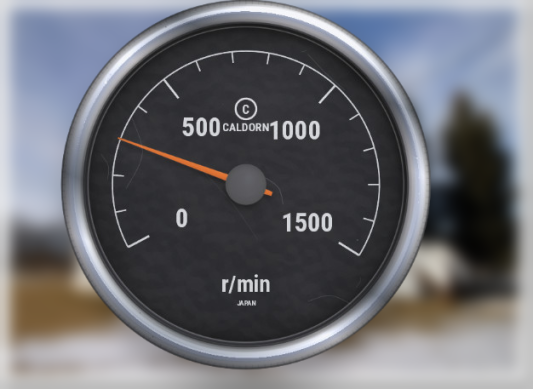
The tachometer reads 300 rpm
